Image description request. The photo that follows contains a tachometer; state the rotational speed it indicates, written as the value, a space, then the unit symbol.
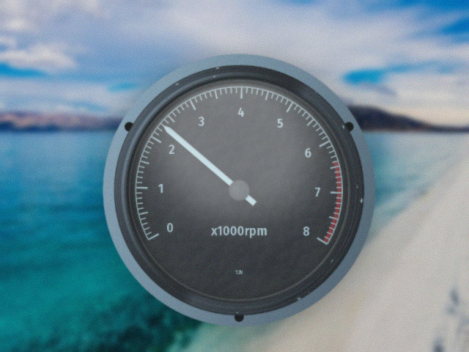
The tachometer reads 2300 rpm
